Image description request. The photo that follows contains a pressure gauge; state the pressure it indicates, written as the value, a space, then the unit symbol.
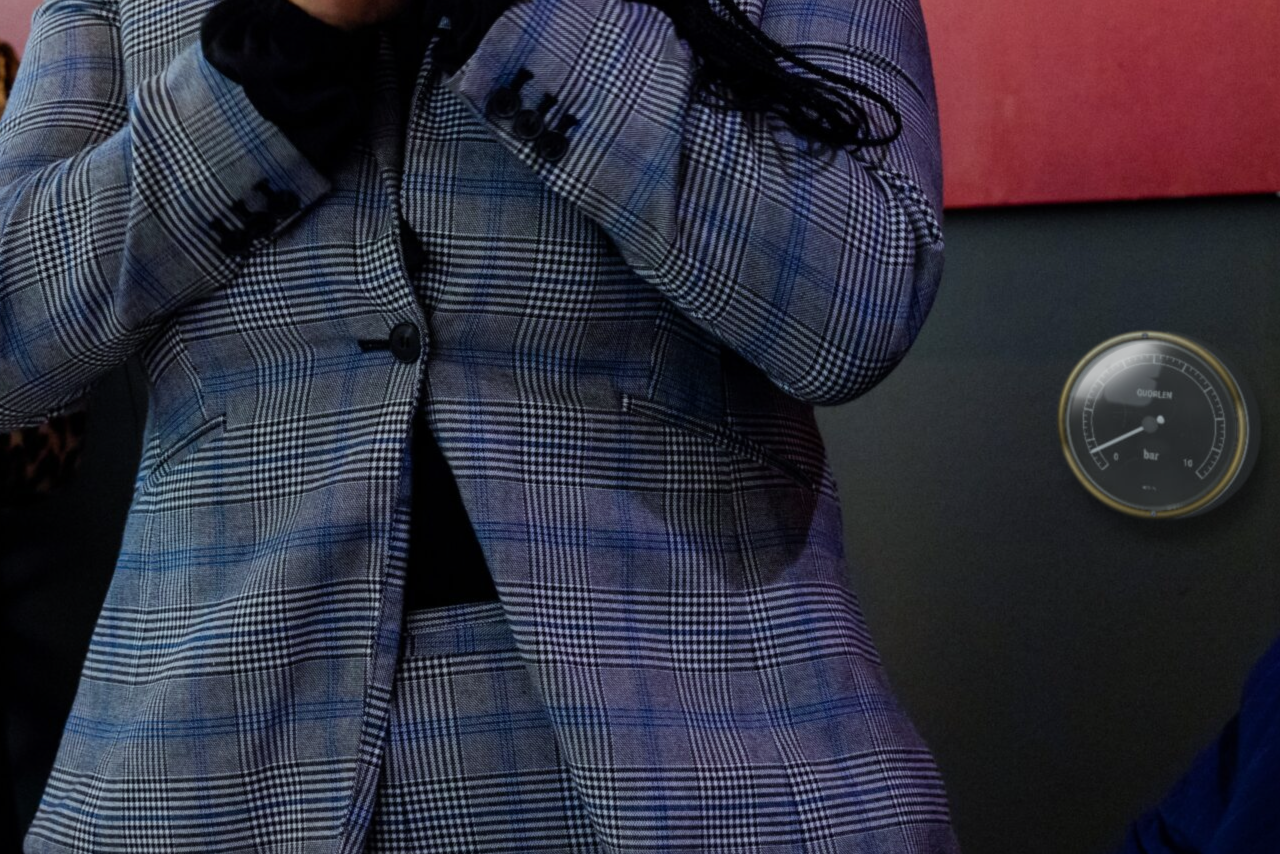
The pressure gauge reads 0.6 bar
